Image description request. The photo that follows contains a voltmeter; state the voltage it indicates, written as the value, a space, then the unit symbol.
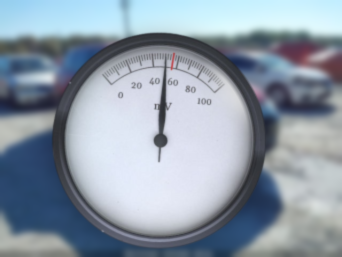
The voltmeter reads 50 mV
